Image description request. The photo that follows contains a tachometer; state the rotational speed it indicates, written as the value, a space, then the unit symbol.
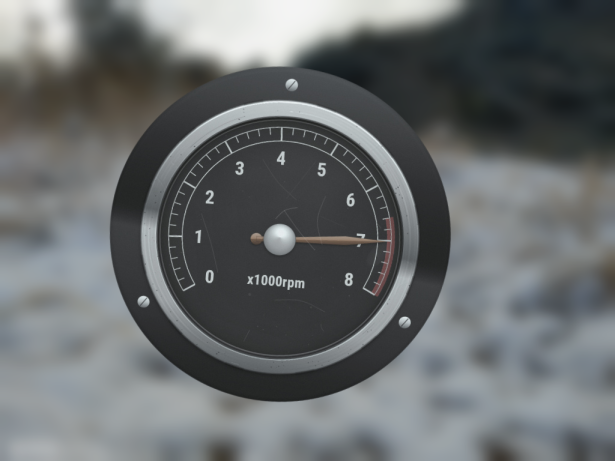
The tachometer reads 7000 rpm
